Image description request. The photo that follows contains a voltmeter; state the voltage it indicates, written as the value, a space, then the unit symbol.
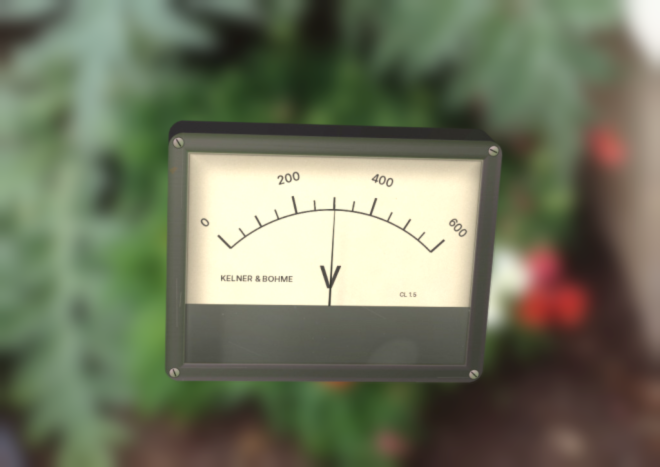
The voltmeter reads 300 V
